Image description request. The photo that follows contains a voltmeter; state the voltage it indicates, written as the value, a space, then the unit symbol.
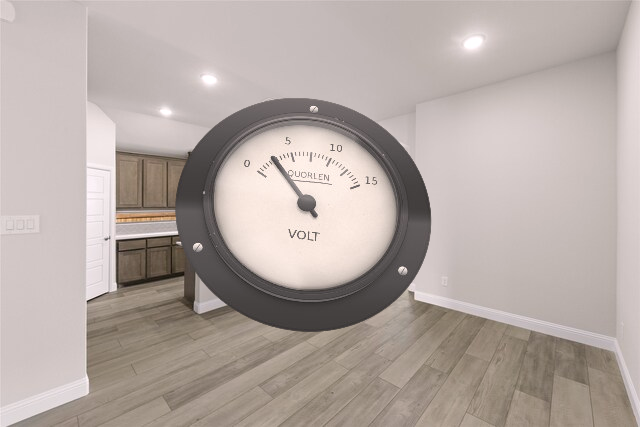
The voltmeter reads 2.5 V
